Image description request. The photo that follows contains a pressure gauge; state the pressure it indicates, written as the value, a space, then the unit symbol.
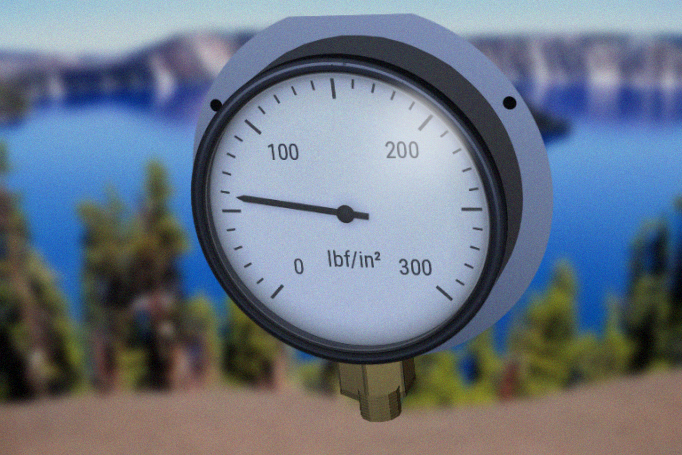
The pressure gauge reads 60 psi
